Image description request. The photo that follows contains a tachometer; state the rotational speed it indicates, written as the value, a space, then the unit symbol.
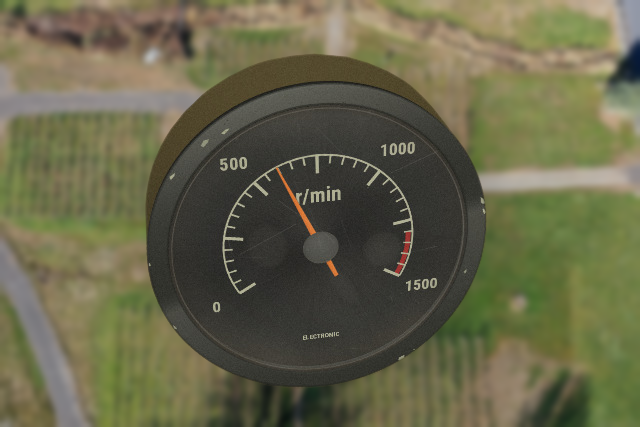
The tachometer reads 600 rpm
